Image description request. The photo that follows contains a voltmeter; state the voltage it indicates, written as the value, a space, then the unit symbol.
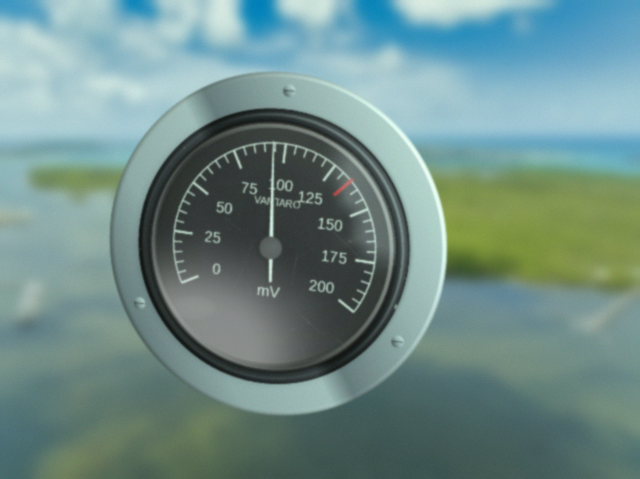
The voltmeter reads 95 mV
